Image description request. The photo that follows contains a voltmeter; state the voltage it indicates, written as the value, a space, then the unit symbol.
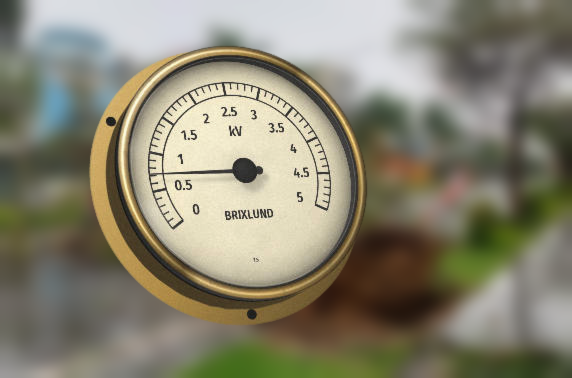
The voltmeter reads 0.7 kV
